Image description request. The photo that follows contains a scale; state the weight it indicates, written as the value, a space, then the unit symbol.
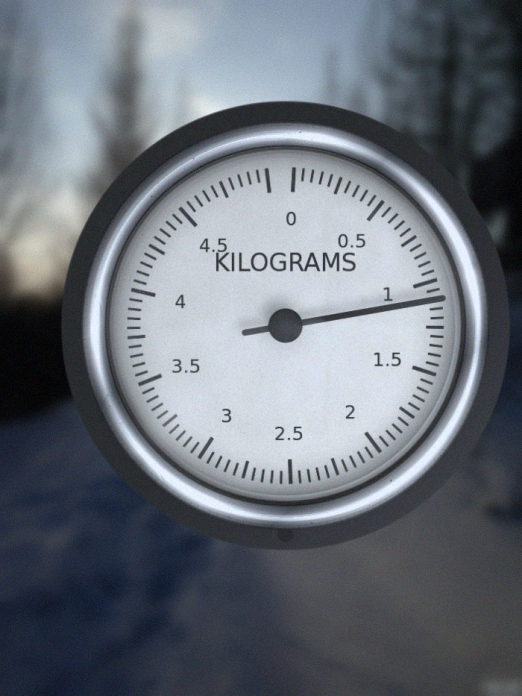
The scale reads 1.1 kg
